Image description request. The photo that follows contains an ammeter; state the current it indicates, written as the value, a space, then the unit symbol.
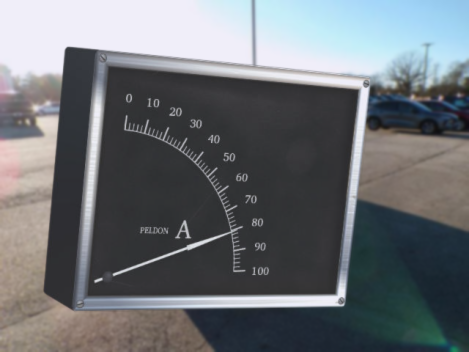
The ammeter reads 80 A
